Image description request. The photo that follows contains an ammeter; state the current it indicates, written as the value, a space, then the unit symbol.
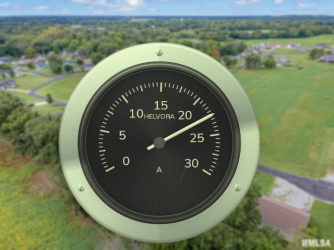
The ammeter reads 22.5 A
